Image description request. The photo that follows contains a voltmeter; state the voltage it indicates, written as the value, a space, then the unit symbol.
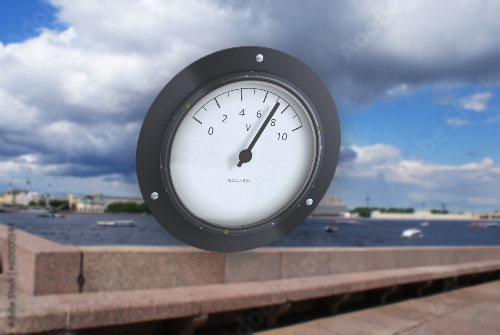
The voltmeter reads 7 V
